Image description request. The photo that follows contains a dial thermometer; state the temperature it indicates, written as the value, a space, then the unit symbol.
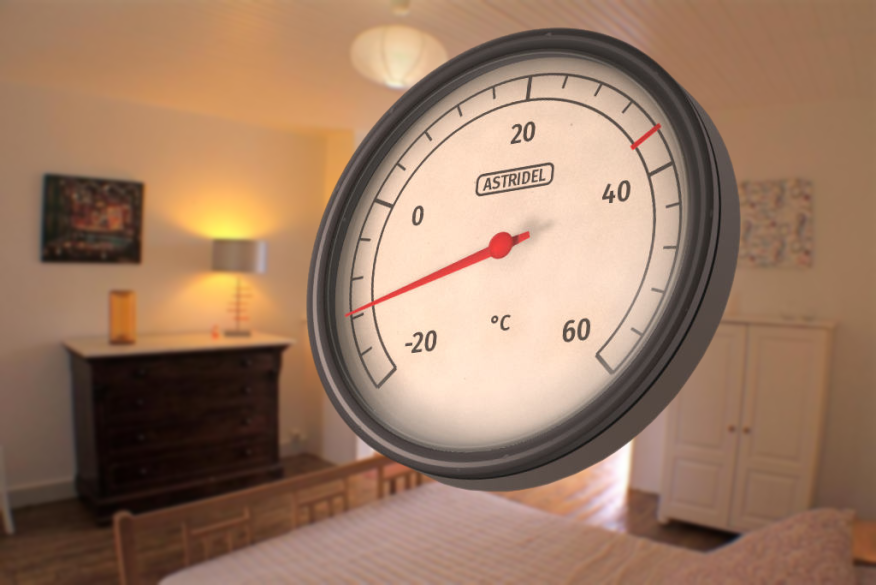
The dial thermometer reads -12 °C
